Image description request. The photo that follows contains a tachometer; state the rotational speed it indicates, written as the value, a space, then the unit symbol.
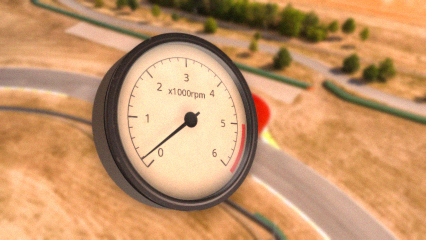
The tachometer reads 200 rpm
